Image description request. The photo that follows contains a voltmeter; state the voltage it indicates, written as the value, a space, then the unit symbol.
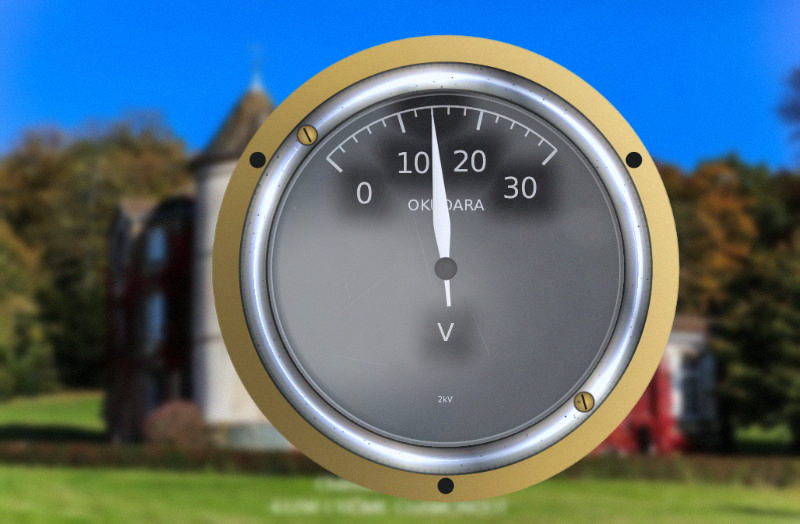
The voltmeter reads 14 V
